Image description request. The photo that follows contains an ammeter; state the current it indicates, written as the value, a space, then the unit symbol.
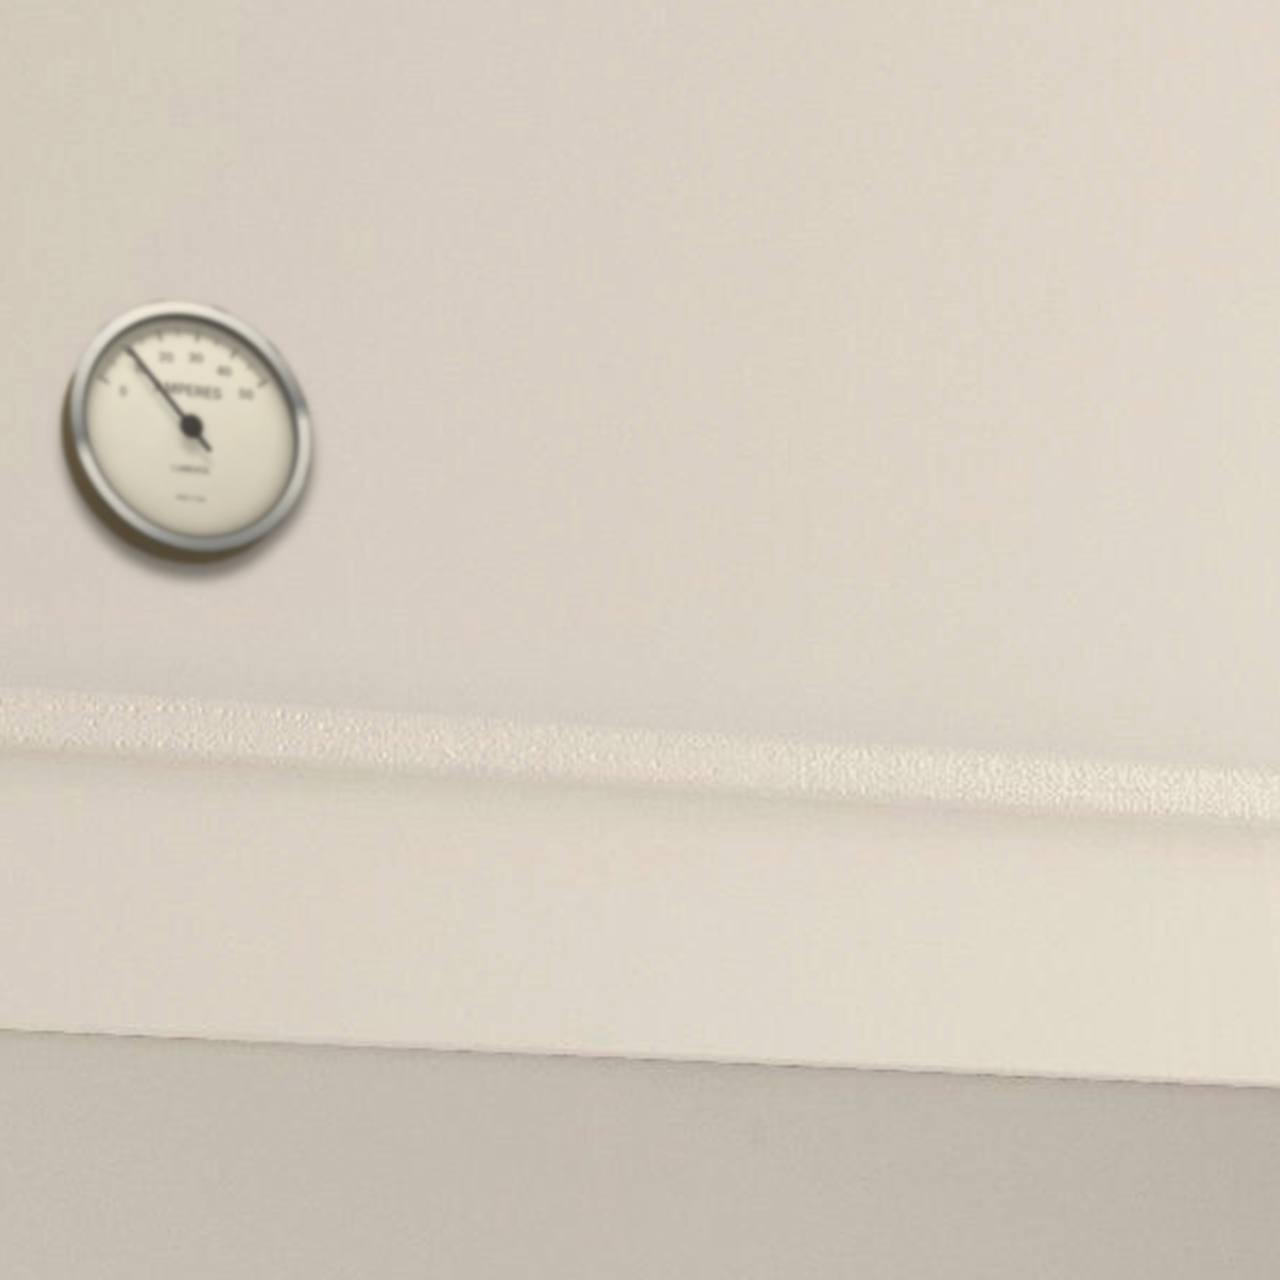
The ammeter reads 10 A
